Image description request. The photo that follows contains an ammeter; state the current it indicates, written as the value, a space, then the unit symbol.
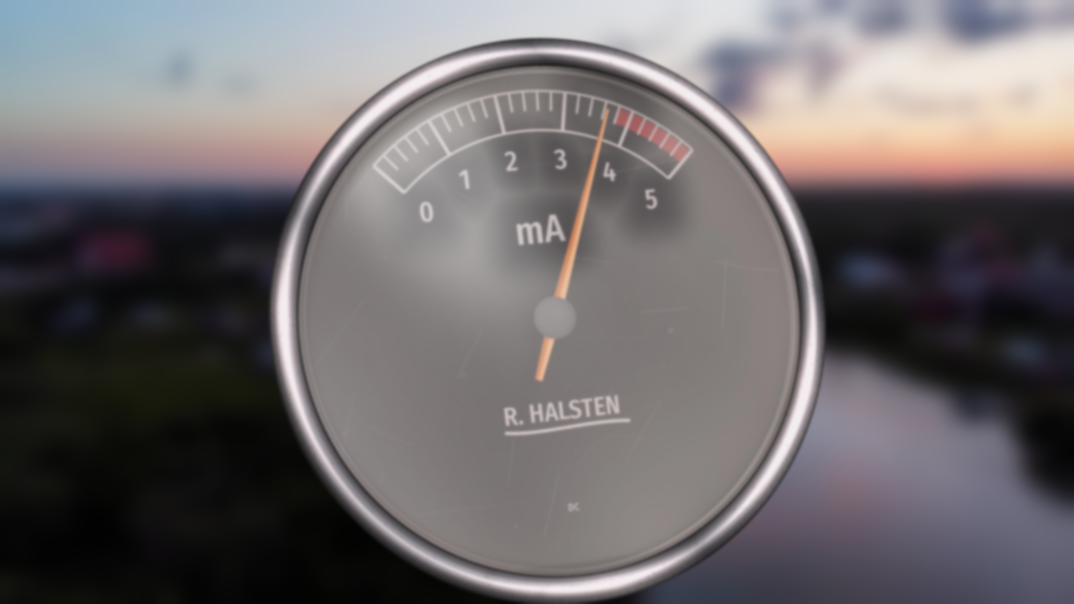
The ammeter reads 3.6 mA
